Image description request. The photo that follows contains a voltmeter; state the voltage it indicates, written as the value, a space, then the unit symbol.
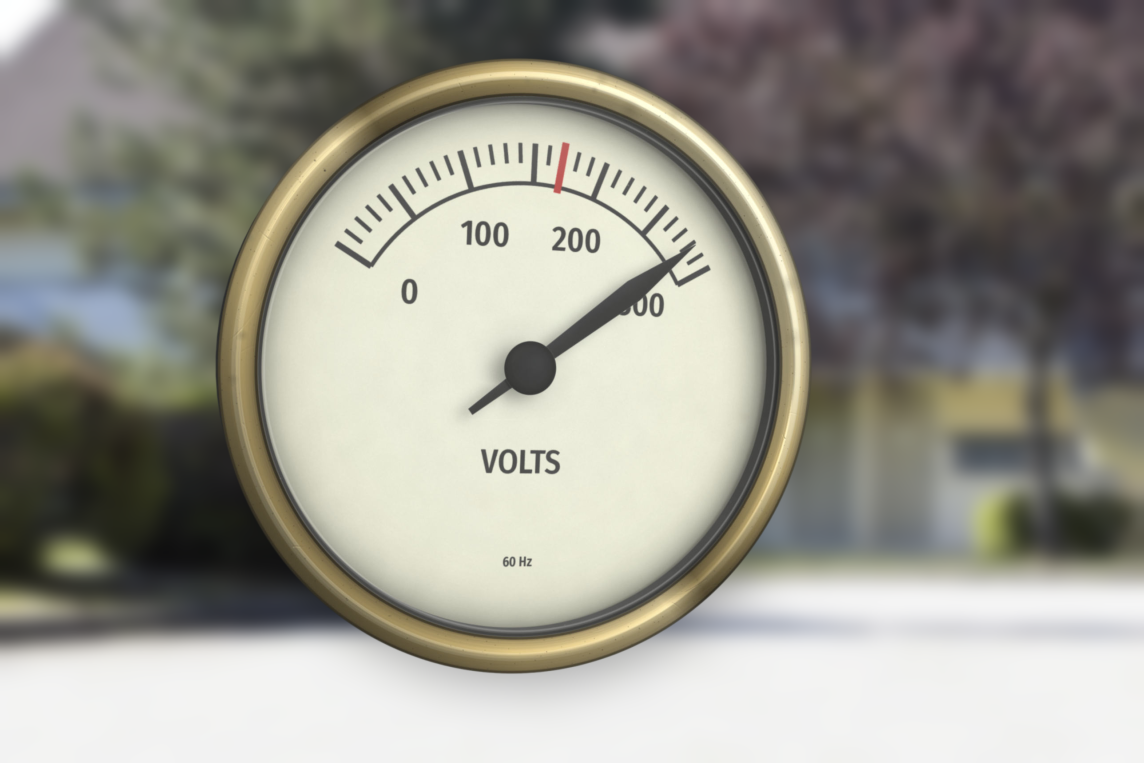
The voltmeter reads 280 V
